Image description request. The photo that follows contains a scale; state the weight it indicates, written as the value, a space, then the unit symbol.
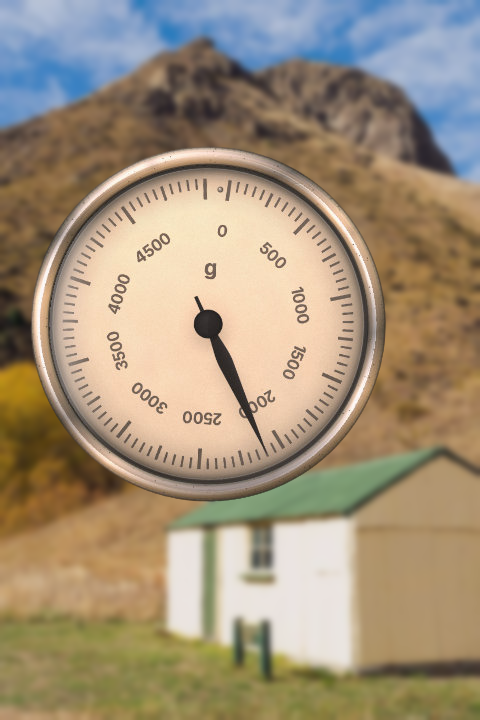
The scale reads 2100 g
